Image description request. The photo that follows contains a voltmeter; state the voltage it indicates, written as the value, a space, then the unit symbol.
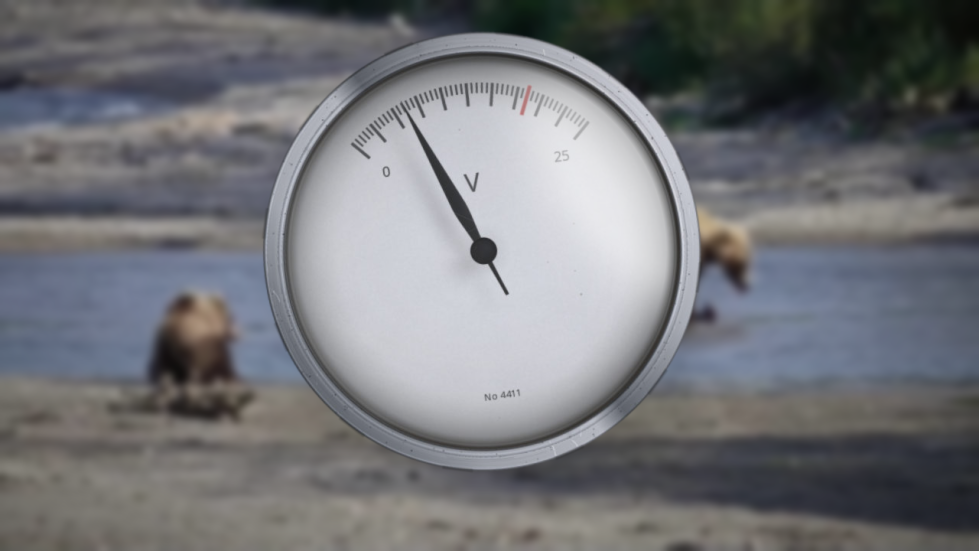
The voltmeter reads 6 V
